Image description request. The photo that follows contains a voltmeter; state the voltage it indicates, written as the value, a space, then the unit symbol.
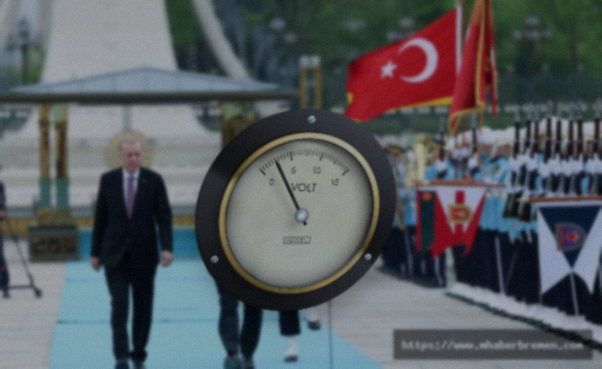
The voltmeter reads 2.5 V
